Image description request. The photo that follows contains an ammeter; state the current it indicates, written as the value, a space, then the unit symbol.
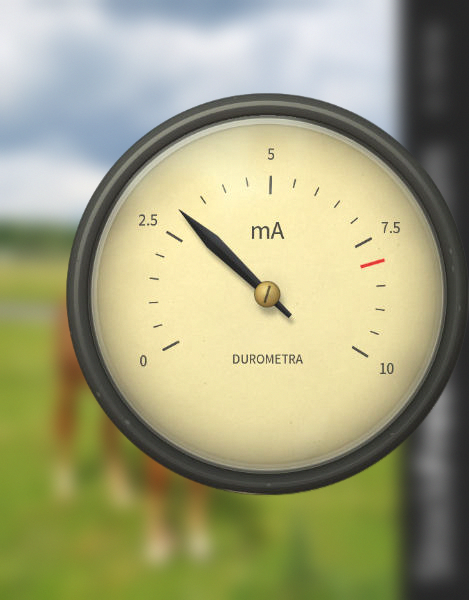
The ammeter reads 3 mA
